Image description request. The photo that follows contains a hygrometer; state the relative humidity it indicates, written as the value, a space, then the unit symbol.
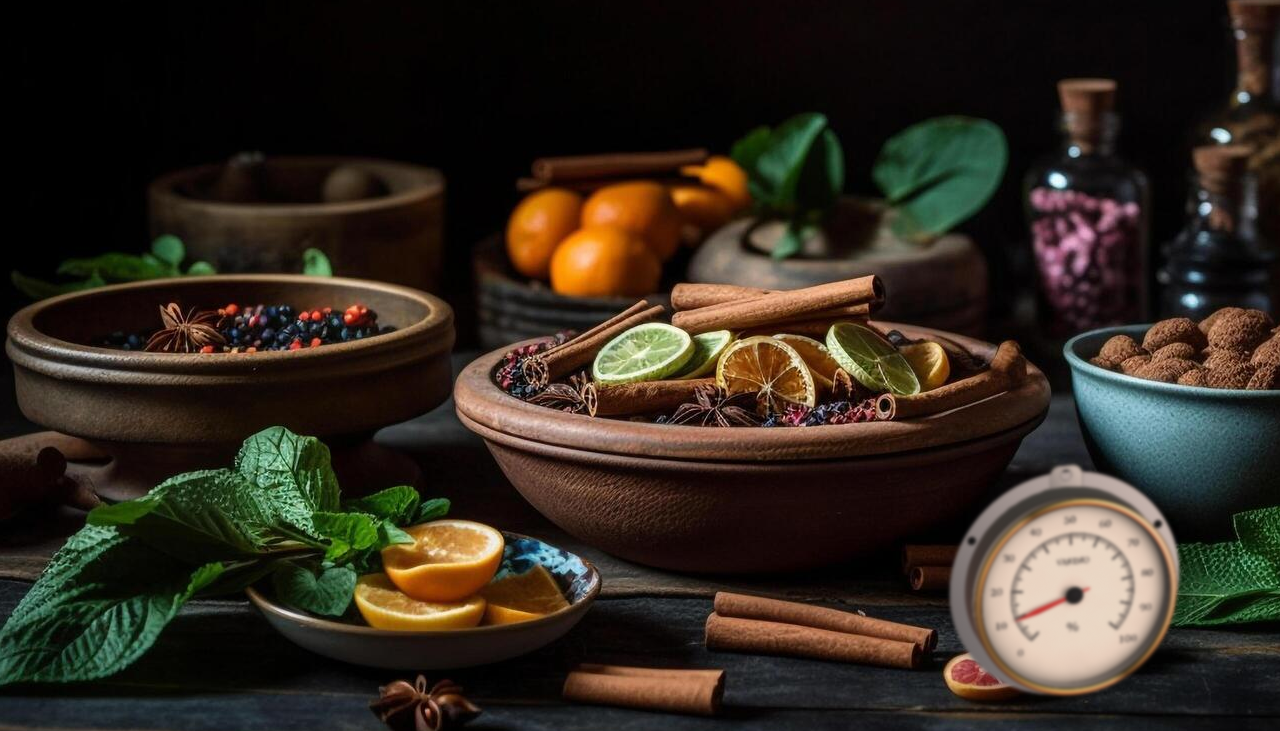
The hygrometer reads 10 %
